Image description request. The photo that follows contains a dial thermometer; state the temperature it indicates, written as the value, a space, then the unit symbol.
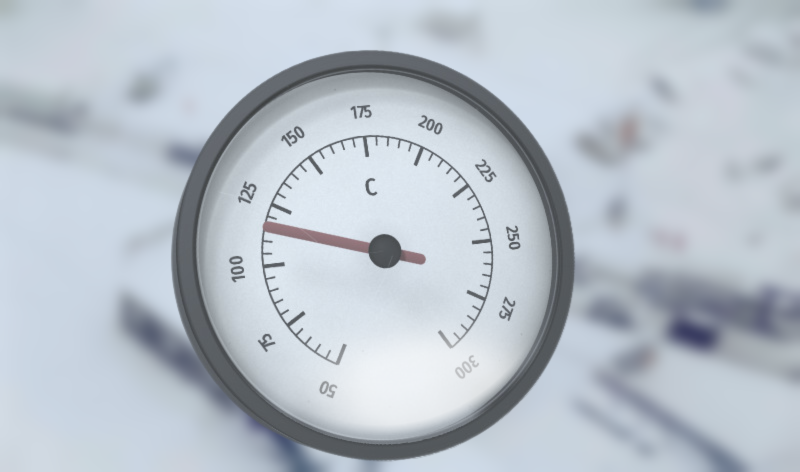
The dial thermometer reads 115 °C
